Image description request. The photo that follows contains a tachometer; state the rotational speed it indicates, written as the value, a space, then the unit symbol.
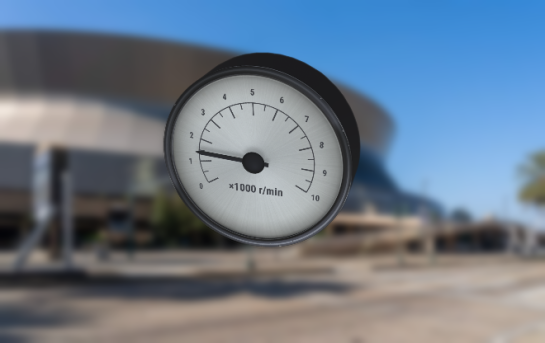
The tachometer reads 1500 rpm
